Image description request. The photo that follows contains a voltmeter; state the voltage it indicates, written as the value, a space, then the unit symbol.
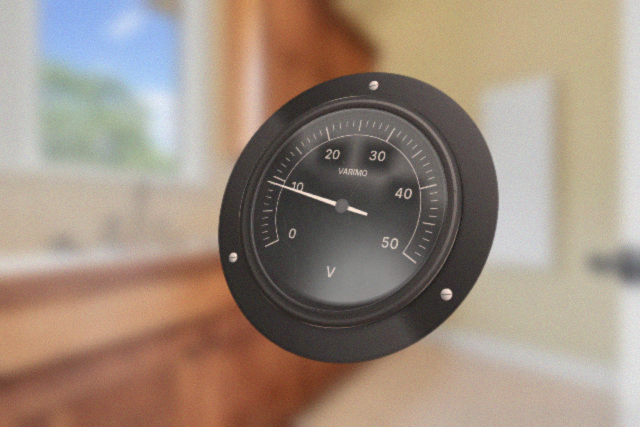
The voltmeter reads 9 V
